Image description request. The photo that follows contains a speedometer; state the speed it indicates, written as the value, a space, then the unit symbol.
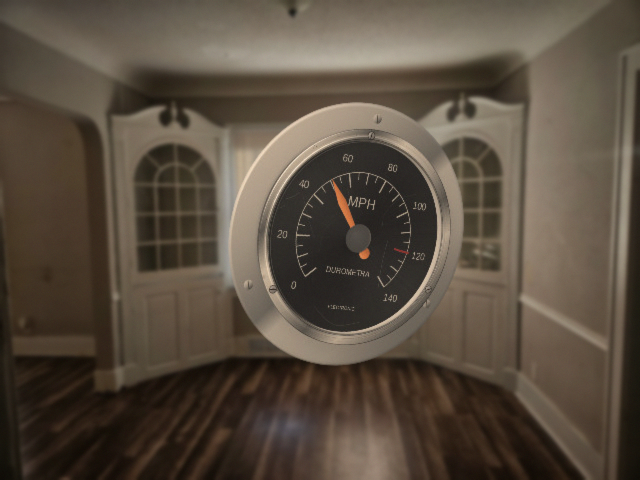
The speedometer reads 50 mph
